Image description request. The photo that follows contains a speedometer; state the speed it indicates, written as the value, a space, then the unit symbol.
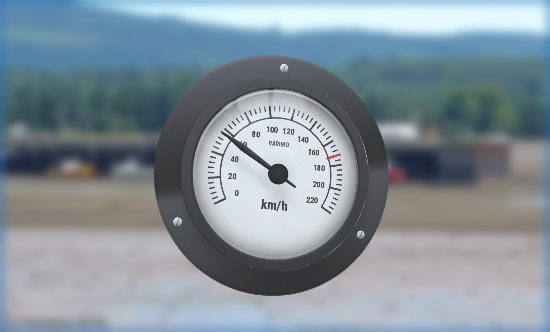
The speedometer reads 56 km/h
